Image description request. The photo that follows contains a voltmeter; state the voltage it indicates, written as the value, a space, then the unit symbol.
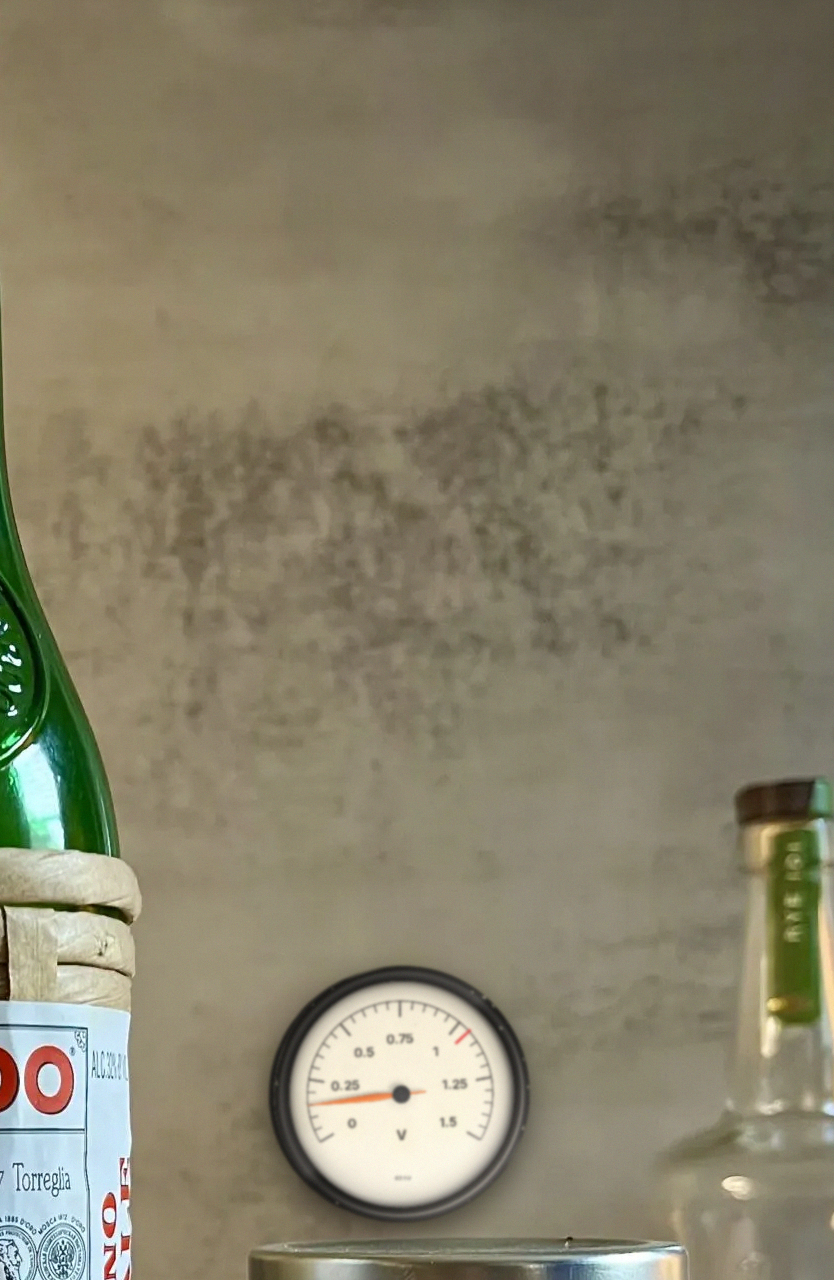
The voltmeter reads 0.15 V
